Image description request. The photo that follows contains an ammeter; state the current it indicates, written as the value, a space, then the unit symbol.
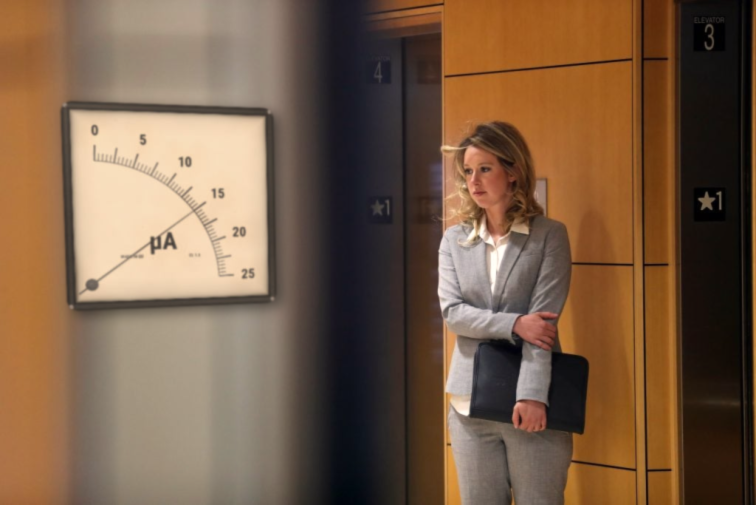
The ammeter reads 15 µA
